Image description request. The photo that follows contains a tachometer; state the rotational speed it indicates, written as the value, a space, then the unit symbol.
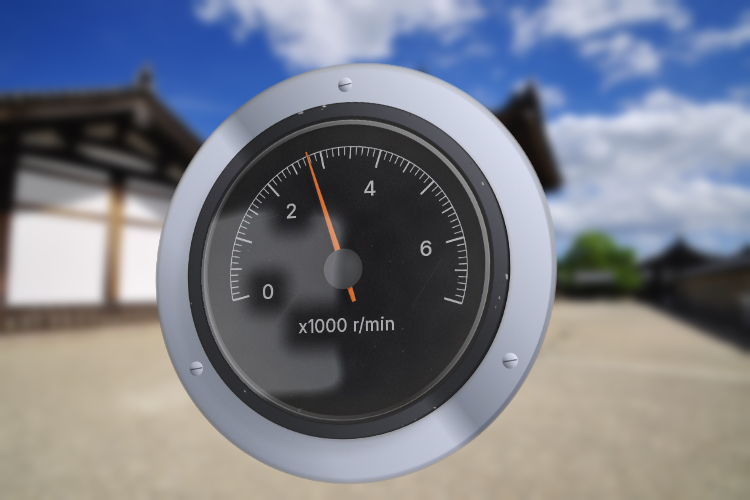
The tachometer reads 2800 rpm
